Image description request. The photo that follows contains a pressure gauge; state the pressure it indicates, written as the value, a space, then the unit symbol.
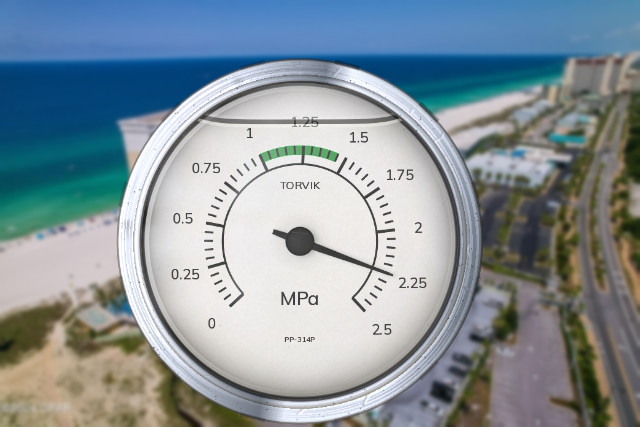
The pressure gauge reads 2.25 MPa
